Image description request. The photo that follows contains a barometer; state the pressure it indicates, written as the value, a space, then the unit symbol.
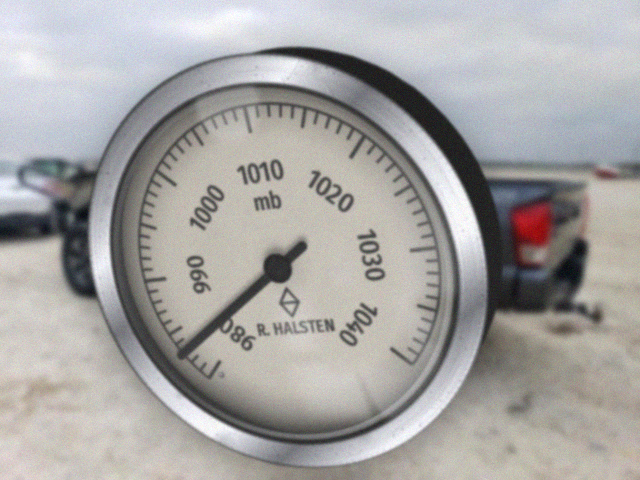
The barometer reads 983 mbar
